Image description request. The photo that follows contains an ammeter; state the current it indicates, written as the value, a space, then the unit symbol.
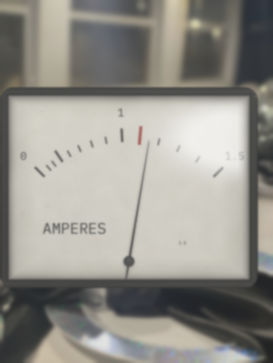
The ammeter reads 1.15 A
